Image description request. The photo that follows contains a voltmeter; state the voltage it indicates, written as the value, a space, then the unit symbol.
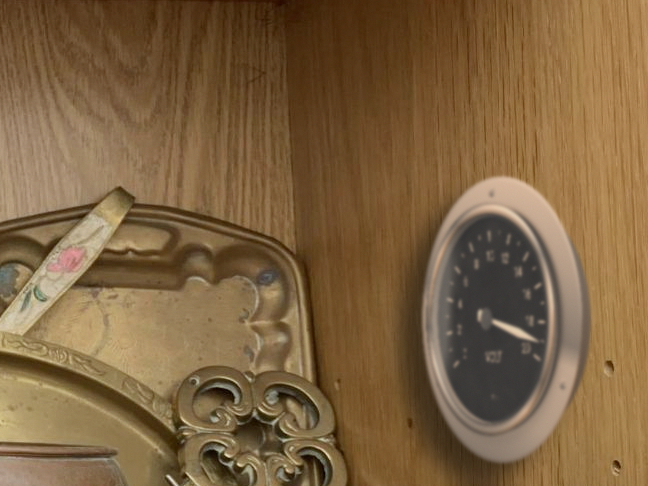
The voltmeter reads 19 V
